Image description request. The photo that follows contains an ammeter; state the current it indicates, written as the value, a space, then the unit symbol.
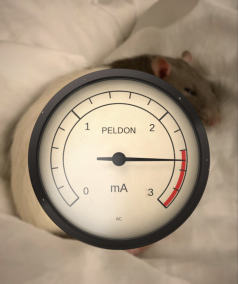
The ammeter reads 2.5 mA
